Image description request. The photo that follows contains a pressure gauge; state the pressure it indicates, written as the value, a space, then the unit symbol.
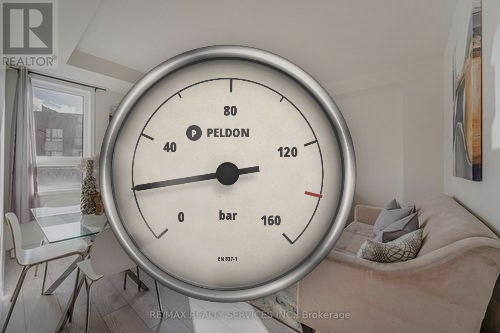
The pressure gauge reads 20 bar
